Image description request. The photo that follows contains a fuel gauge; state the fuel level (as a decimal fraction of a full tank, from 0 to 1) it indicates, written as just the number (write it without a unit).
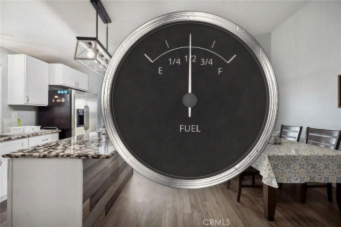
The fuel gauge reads 0.5
